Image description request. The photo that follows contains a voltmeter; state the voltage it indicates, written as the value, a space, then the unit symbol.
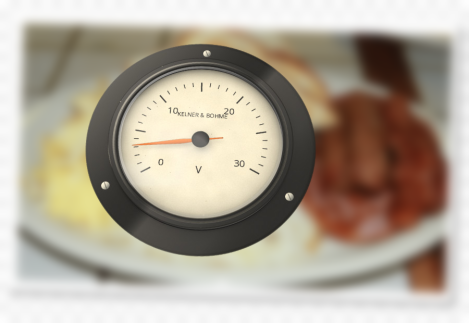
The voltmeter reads 3 V
